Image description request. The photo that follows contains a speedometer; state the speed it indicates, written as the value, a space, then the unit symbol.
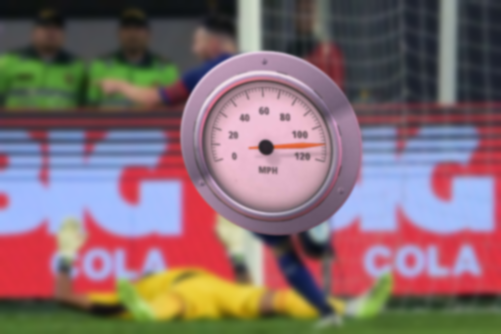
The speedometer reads 110 mph
